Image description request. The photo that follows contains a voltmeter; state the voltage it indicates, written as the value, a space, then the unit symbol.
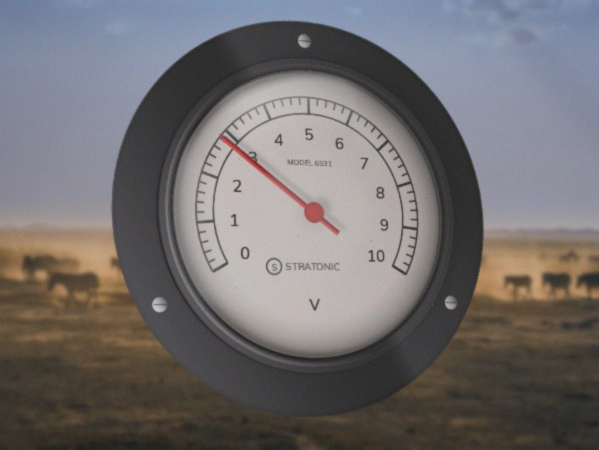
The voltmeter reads 2.8 V
